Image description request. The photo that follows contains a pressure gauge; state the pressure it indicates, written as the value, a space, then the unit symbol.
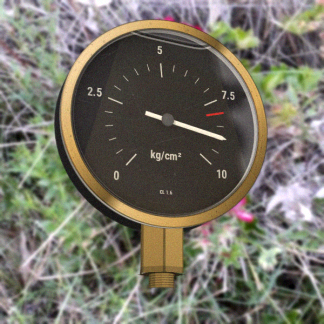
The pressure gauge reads 9 kg/cm²
